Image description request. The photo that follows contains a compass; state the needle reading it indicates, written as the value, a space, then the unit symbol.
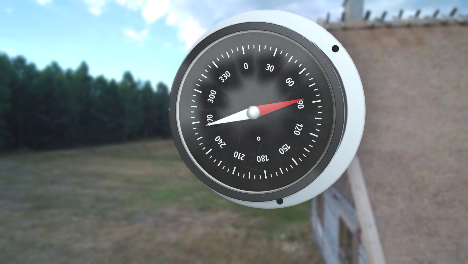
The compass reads 85 °
